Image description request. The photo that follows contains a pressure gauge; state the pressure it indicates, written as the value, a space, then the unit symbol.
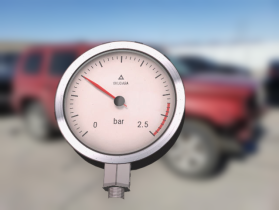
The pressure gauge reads 0.75 bar
